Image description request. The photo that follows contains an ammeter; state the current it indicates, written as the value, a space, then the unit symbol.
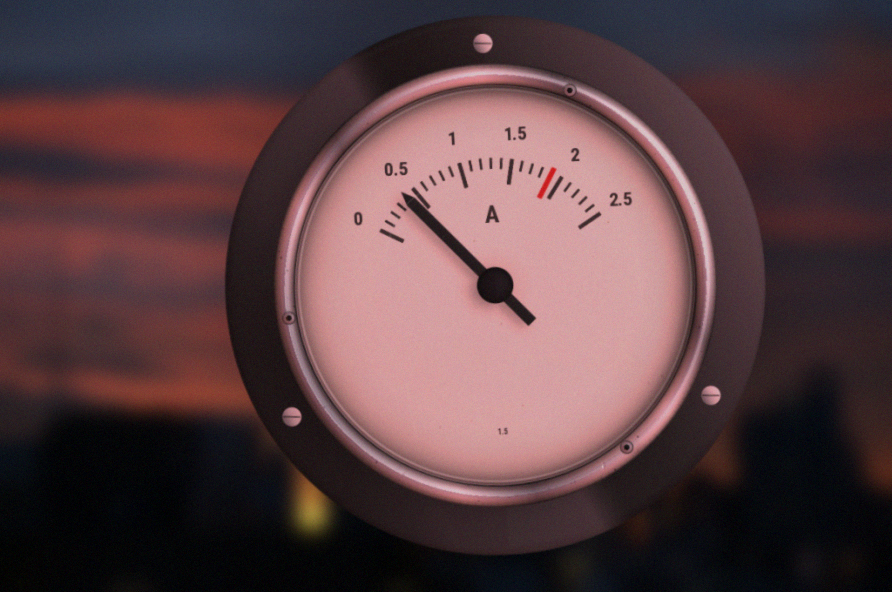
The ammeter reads 0.4 A
